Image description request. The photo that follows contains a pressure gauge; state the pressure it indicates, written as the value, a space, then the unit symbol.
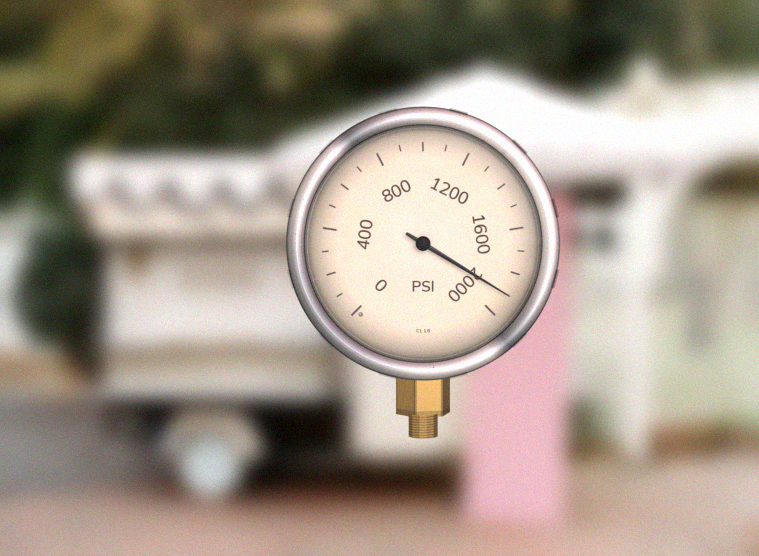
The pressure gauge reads 1900 psi
